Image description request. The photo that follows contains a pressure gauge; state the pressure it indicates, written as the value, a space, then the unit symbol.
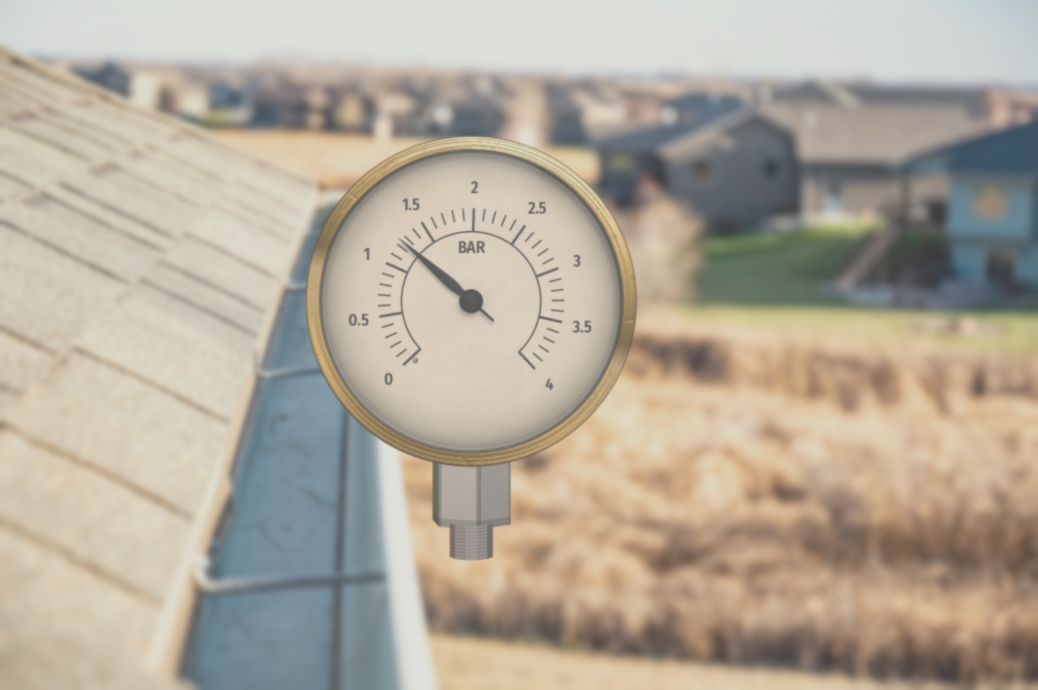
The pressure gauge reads 1.25 bar
